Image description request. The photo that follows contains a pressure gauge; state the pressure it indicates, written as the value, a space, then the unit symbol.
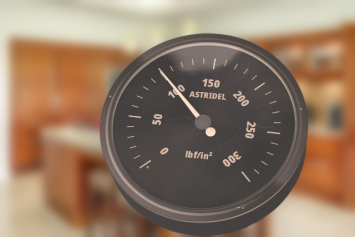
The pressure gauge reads 100 psi
